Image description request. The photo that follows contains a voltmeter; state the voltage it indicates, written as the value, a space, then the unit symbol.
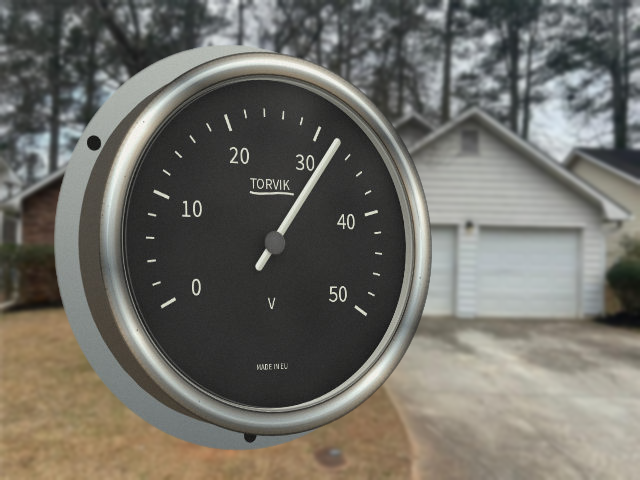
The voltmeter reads 32 V
